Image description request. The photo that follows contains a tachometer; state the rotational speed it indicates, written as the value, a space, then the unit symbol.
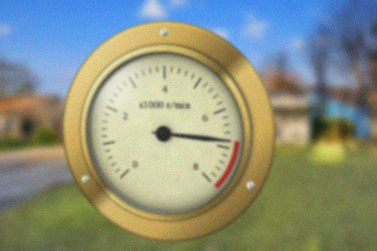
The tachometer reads 6800 rpm
